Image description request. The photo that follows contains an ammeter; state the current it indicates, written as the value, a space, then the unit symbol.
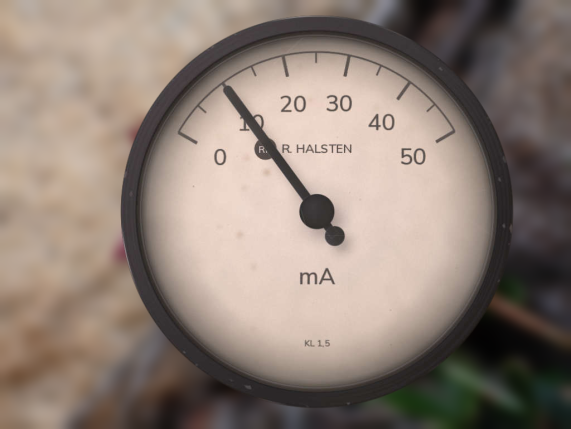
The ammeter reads 10 mA
